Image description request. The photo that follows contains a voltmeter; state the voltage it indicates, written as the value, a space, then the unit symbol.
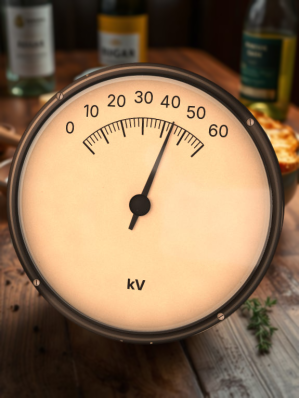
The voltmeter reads 44 kV
